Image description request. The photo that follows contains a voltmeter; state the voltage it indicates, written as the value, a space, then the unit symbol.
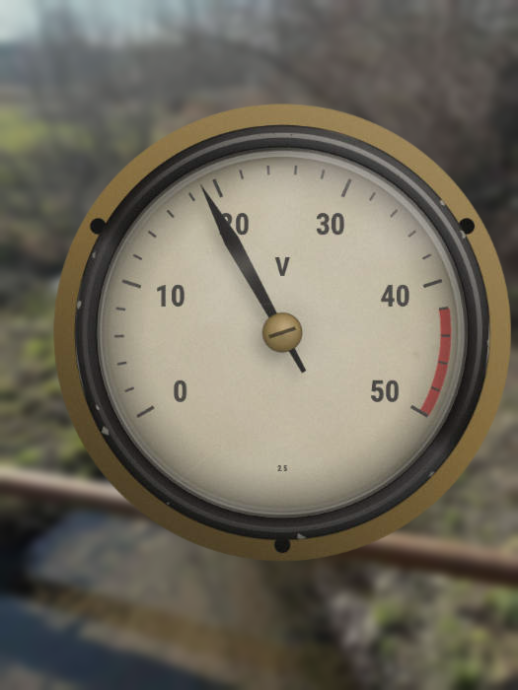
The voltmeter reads 19 V
